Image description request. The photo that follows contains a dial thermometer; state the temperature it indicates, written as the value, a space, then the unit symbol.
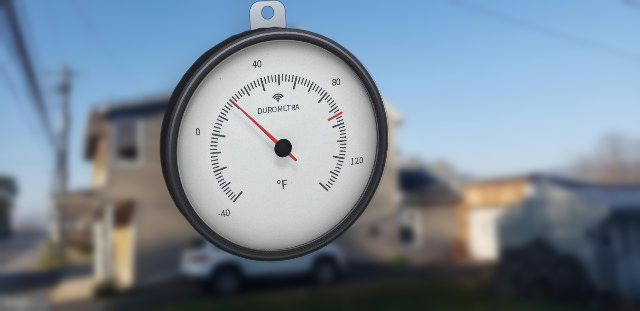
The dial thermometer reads 20 °F
